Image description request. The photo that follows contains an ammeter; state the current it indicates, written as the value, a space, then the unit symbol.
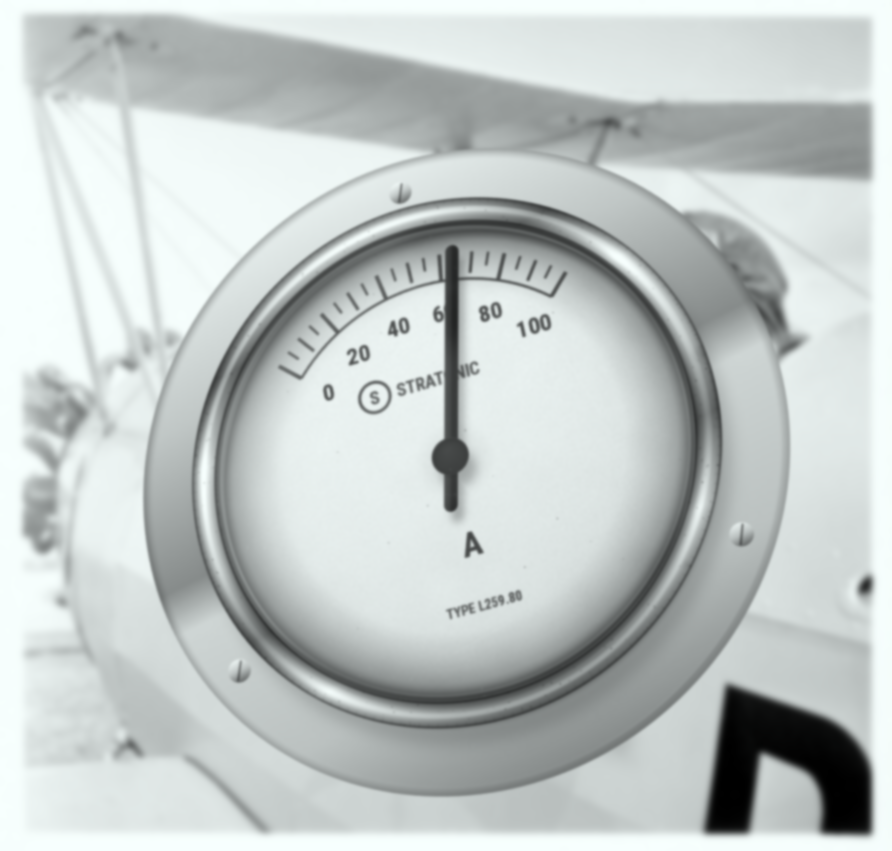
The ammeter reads 65 A
